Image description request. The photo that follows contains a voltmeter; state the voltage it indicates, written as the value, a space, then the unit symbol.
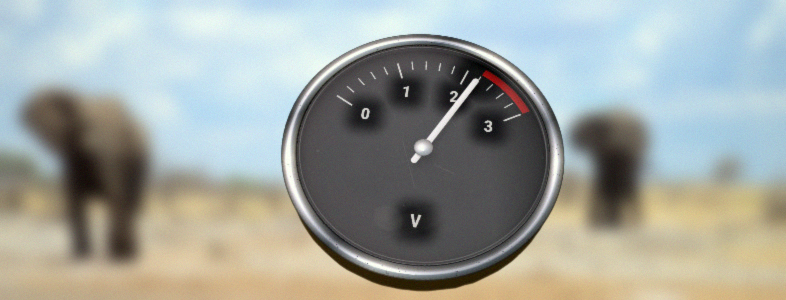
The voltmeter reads 2.2 V
